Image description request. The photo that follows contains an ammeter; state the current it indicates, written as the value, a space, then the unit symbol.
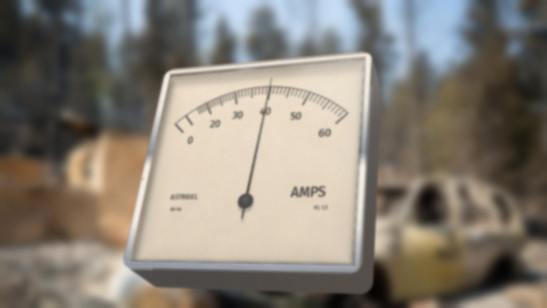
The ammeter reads 40 A
